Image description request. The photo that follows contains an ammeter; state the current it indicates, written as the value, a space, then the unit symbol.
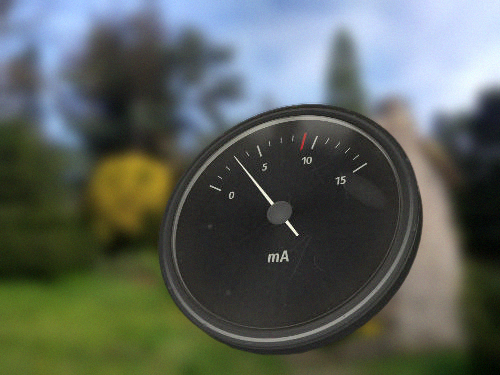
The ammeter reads 3 mA
